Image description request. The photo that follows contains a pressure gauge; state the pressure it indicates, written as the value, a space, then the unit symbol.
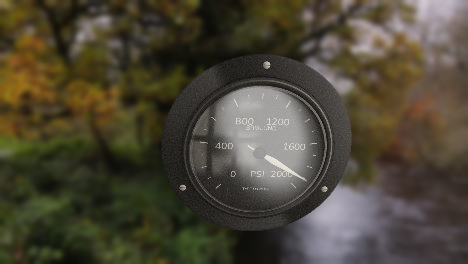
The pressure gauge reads 1900 psi
